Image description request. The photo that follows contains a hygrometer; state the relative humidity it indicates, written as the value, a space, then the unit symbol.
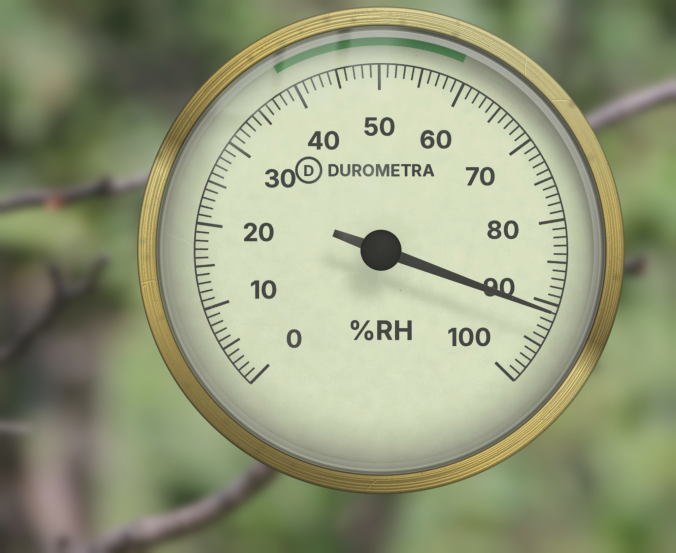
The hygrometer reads 91 %
